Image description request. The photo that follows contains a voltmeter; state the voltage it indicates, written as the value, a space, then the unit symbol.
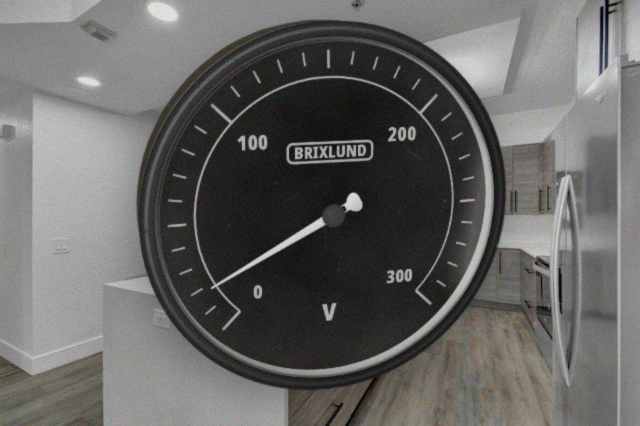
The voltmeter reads 20 V
